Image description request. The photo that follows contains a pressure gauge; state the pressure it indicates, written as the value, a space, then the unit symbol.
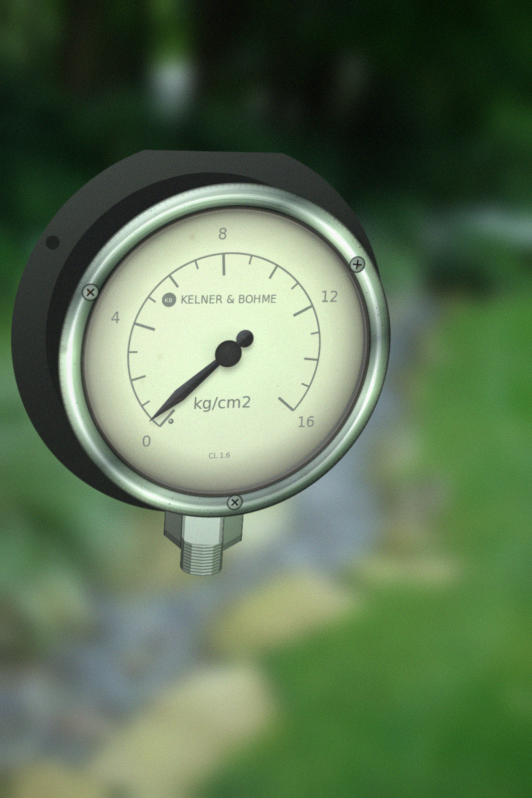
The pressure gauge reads 0.5 kg/cm²
